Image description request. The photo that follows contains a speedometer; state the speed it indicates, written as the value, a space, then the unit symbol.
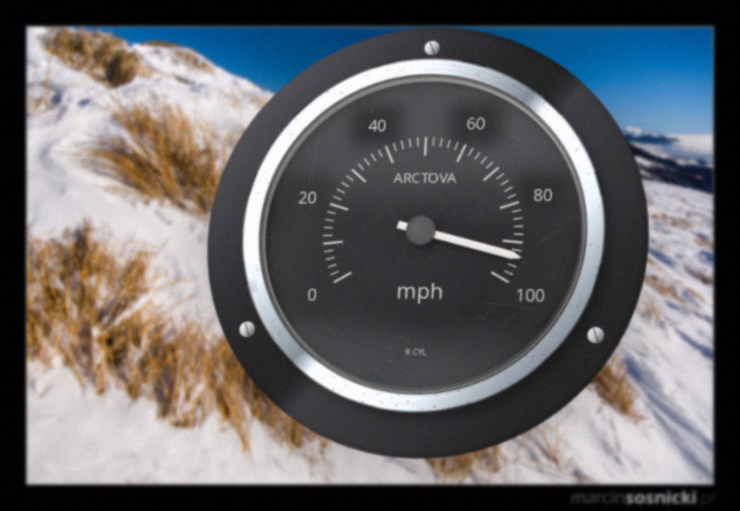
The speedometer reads 94 mph
